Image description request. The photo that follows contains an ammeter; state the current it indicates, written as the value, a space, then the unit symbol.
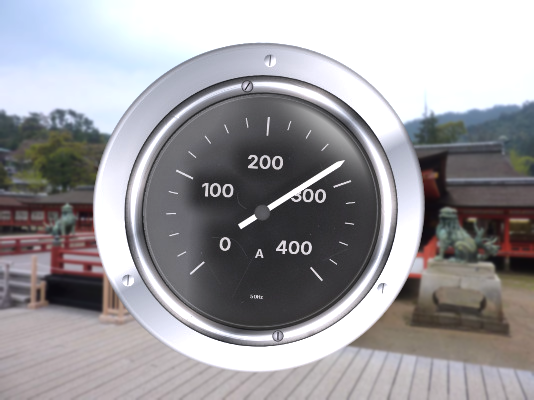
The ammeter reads 280 A
